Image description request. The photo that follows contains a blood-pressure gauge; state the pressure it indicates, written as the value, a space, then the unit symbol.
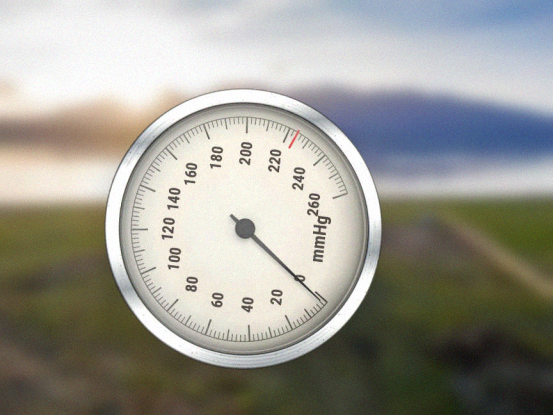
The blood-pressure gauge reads 2 mmHg
